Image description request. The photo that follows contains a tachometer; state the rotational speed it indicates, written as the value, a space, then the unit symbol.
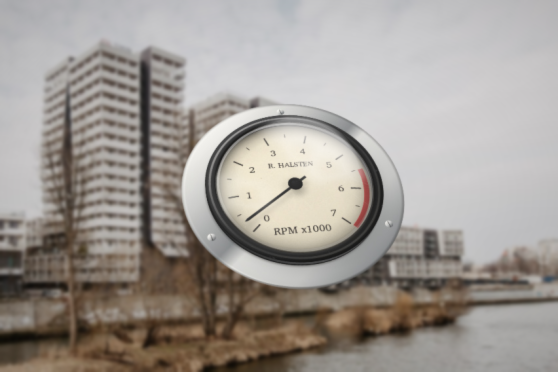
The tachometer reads 250 rpm
